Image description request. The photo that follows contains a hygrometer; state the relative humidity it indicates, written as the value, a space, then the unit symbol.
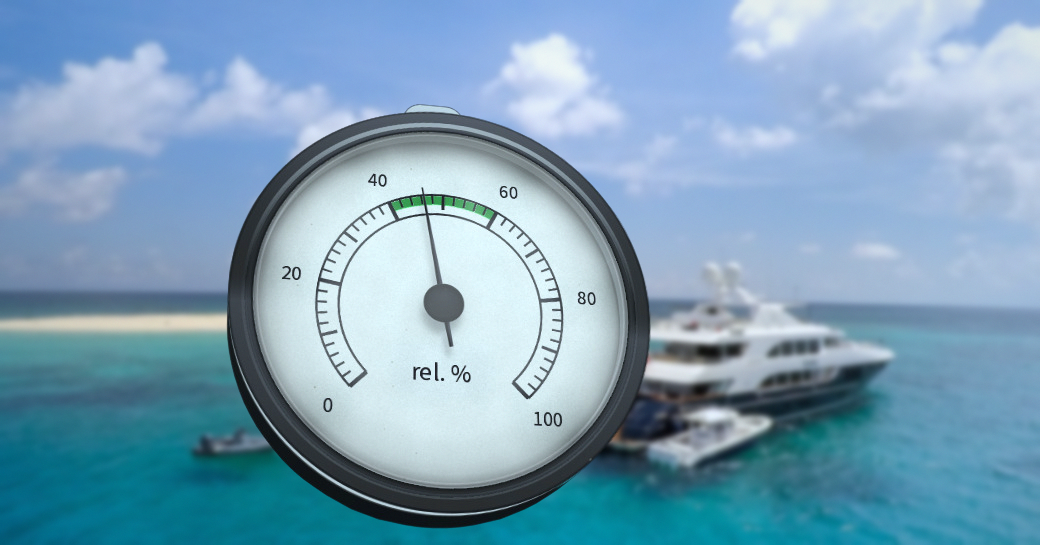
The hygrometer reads 46 %
